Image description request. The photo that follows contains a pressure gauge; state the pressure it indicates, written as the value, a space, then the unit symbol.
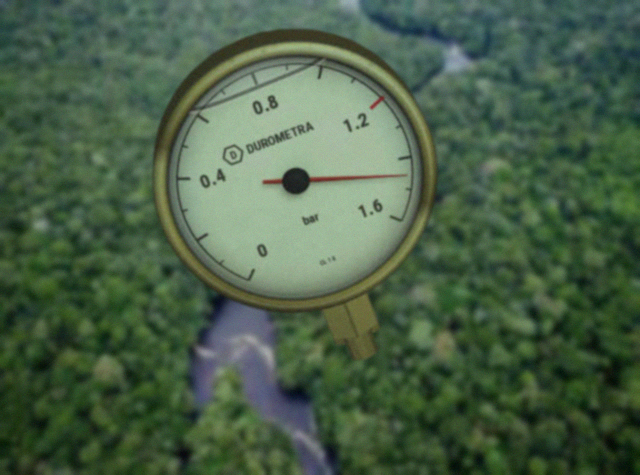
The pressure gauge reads 1.45 bar
